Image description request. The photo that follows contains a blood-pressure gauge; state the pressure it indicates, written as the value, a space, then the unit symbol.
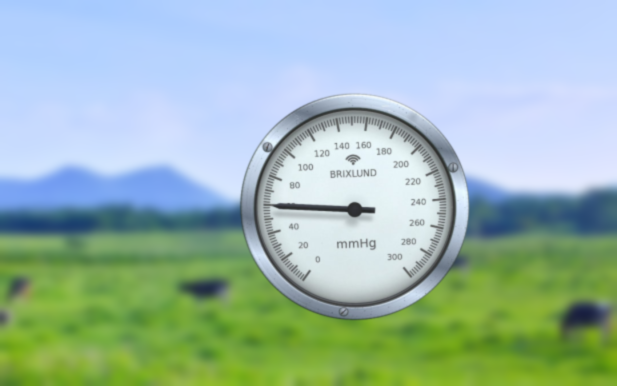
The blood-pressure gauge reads 60 mmHg
